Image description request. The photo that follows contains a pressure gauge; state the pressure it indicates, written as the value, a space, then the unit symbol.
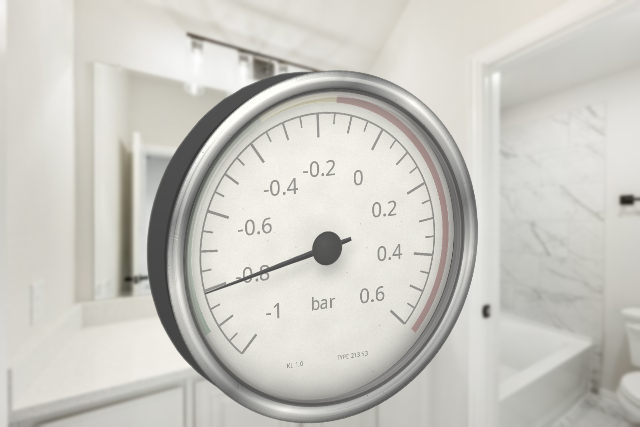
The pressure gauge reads -0.8 bar
